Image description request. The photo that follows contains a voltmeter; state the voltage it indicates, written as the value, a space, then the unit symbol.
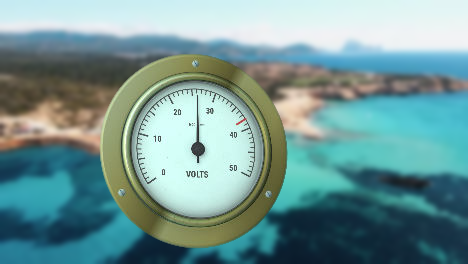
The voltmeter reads 26 V
